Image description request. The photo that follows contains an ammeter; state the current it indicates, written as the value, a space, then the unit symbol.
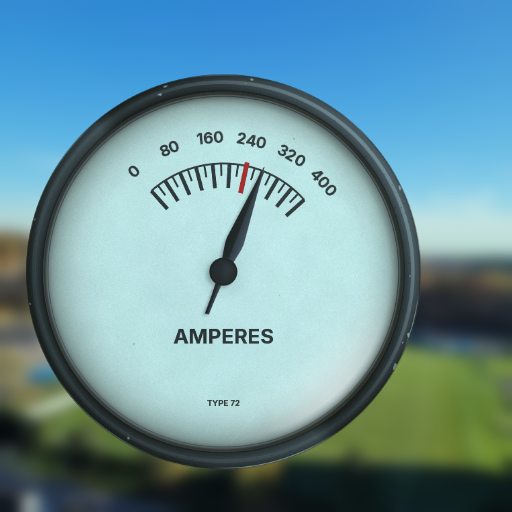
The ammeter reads 280 A
